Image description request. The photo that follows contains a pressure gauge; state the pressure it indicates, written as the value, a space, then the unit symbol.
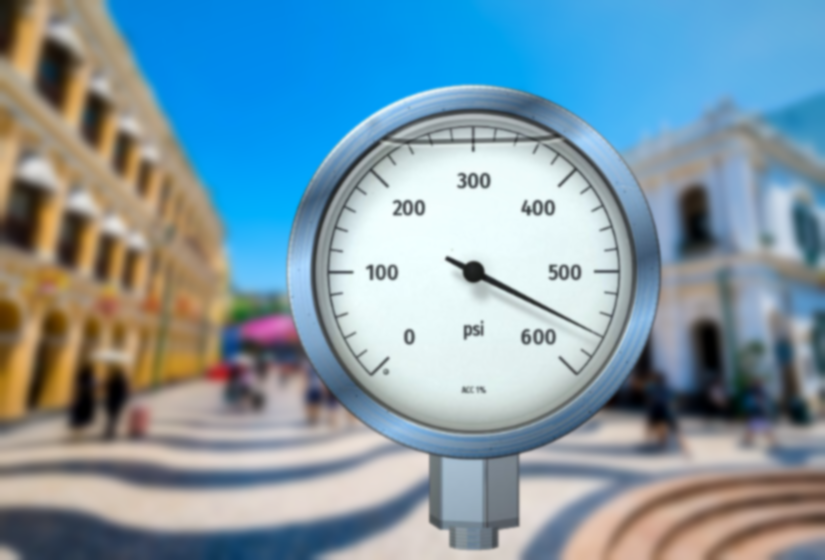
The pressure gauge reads 560 psi
